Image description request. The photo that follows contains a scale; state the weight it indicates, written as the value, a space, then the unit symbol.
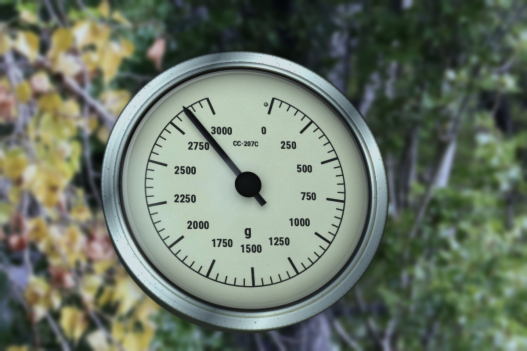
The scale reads 2850 g
